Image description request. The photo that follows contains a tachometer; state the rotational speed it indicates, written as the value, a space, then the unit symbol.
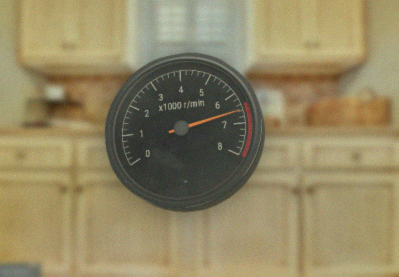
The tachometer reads 6600 rpm
